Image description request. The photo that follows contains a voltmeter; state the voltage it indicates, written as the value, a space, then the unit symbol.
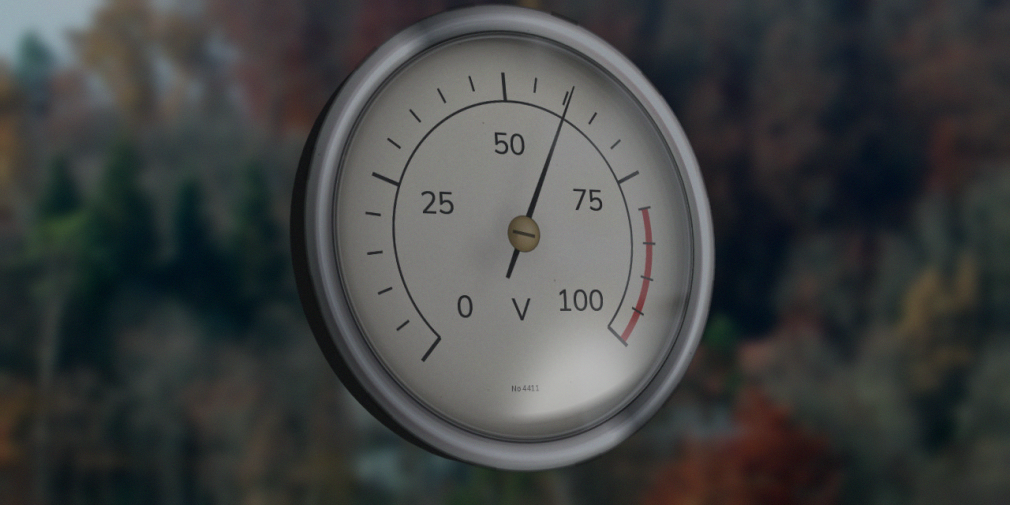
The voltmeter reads 60 V
